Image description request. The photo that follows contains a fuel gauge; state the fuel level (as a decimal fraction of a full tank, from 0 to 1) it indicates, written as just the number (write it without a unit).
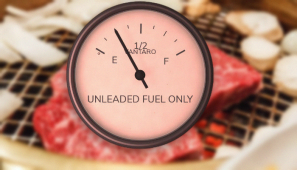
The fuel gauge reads 0.25
